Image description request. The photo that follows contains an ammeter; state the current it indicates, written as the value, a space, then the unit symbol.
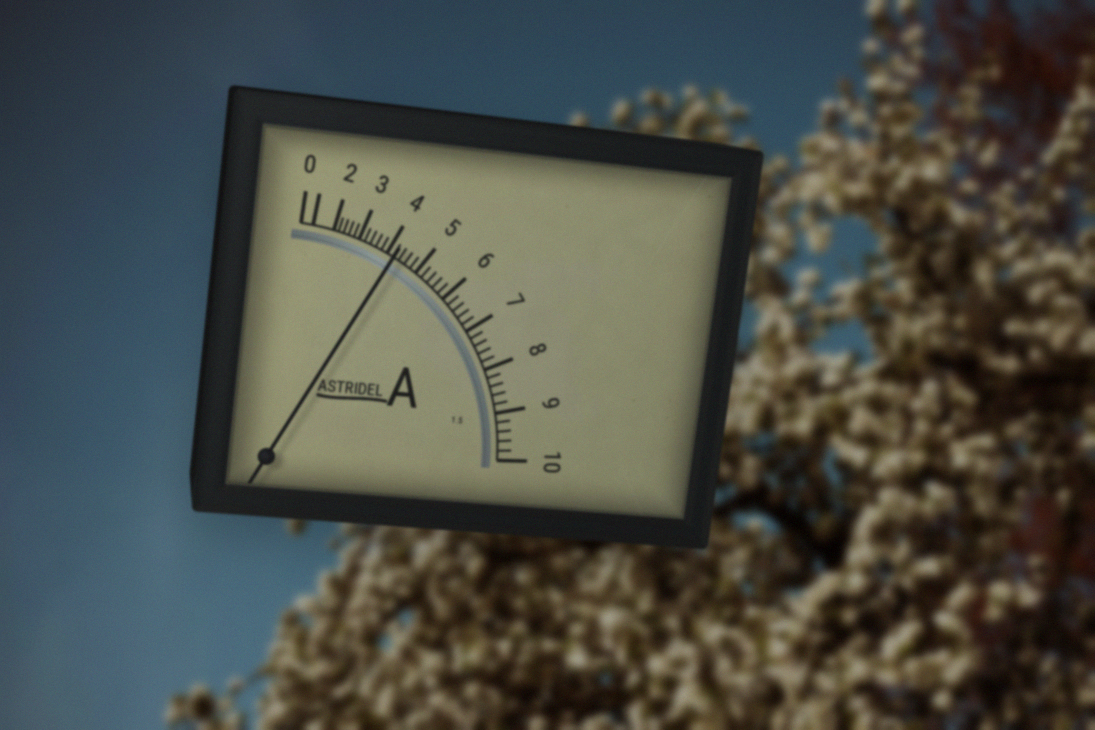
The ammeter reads 4.2 A
